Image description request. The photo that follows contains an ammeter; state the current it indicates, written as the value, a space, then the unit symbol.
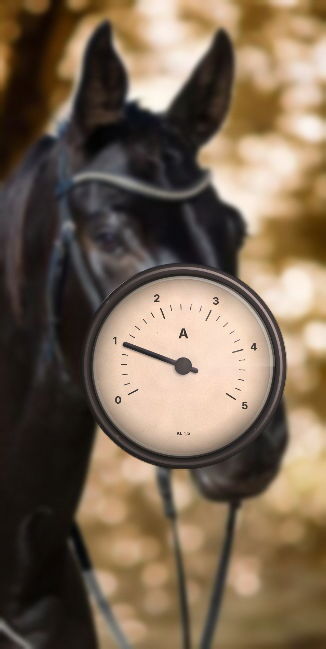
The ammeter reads 1 A
